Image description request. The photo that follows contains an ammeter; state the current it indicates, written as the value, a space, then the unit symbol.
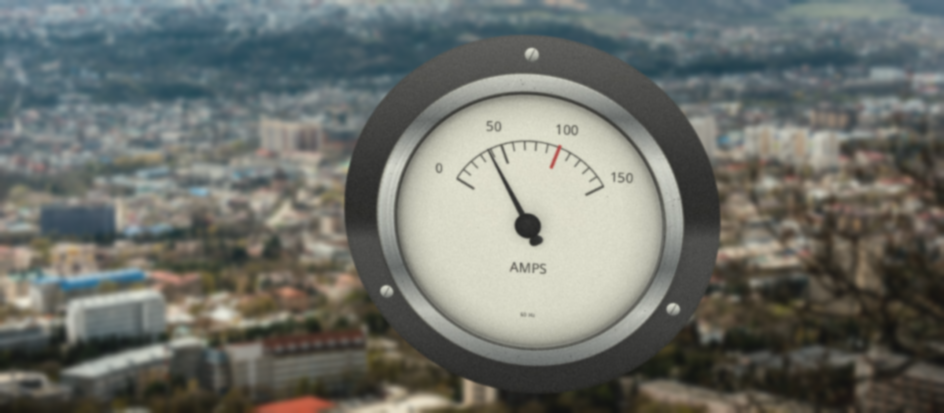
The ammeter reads 40 A
